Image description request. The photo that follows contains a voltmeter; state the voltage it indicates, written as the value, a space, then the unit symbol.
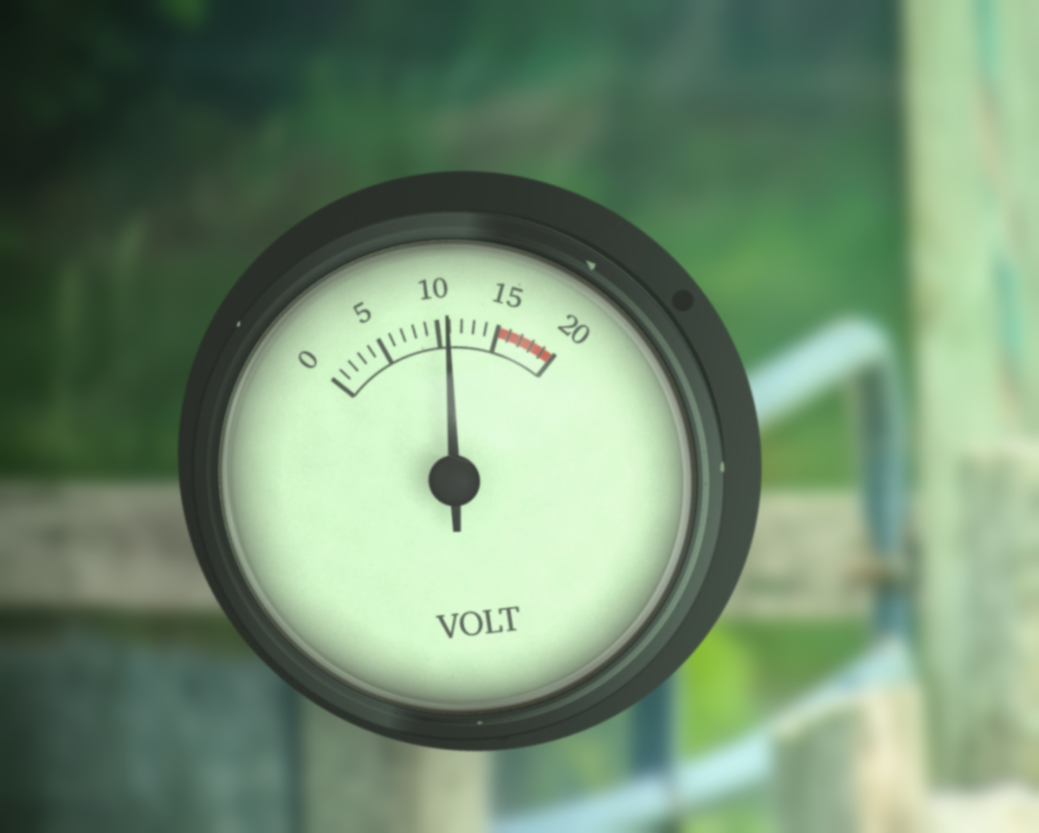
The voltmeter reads 11 V
